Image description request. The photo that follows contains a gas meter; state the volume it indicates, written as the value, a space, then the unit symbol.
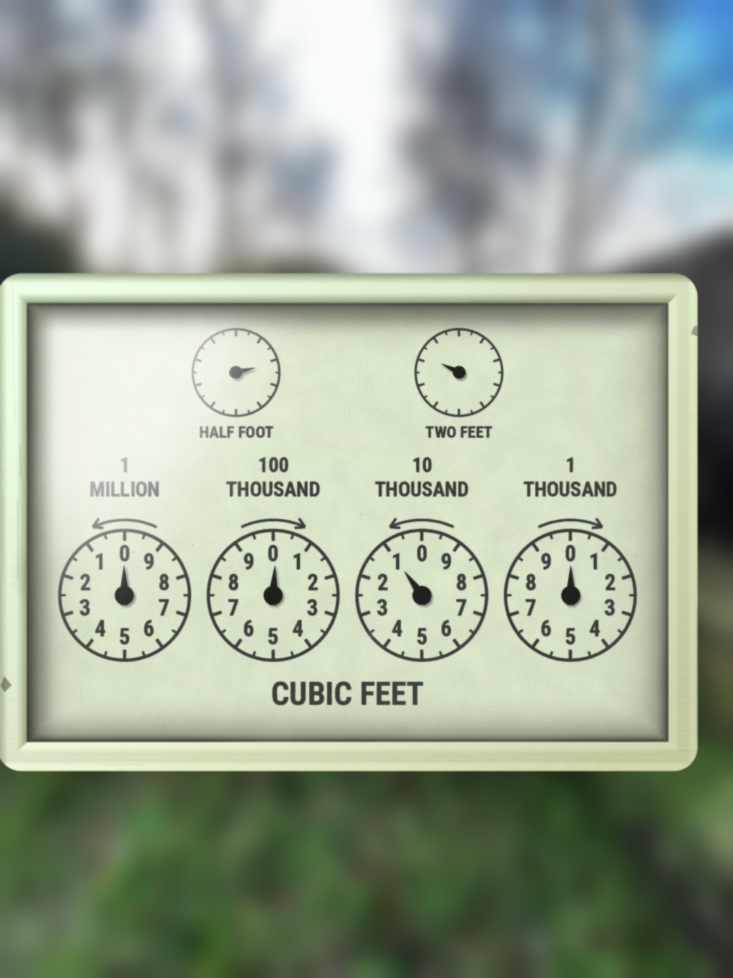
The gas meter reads 1000 ft³
